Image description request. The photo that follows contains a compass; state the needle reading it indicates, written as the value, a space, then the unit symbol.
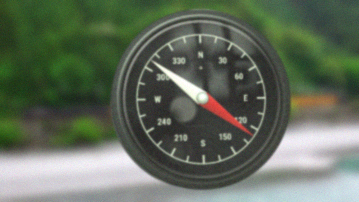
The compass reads 127.5 °
